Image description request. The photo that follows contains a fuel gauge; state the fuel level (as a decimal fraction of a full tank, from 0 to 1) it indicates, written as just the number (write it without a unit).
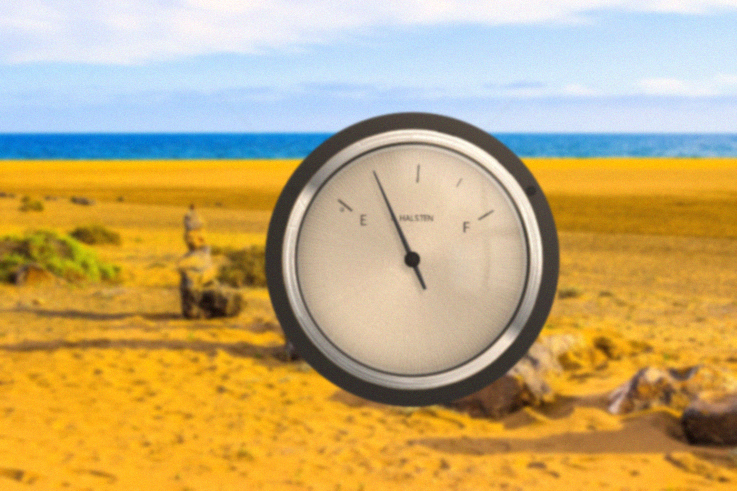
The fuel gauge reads 0.25
